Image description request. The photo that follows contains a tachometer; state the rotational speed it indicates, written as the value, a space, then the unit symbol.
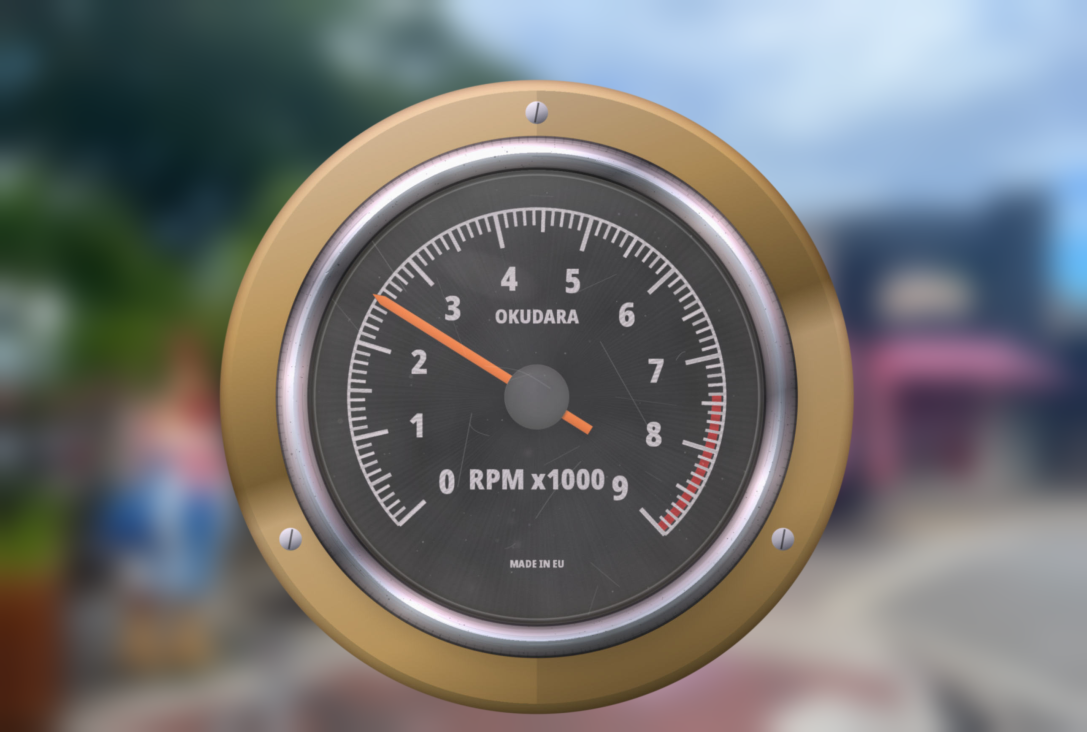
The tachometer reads 2500 rpm
